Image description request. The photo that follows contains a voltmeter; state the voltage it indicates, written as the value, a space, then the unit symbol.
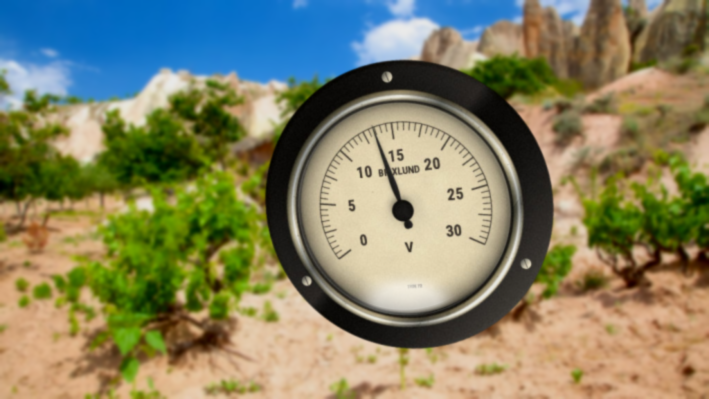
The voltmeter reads 13.5 V
